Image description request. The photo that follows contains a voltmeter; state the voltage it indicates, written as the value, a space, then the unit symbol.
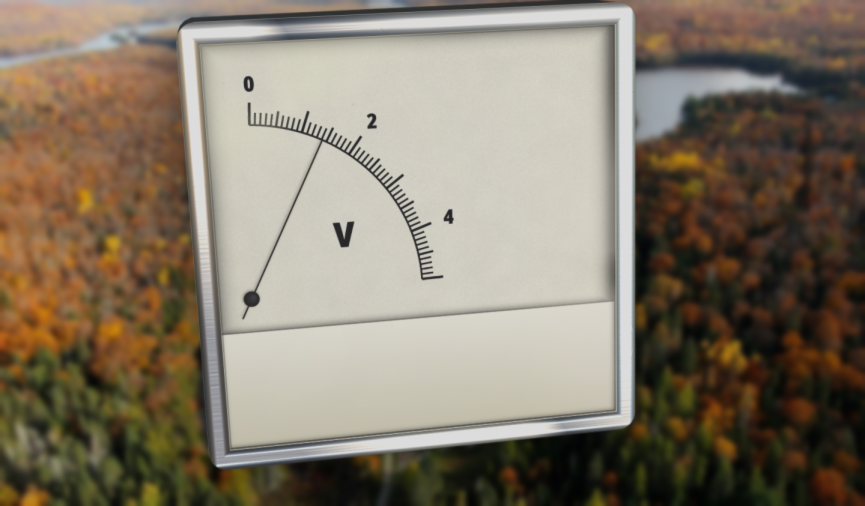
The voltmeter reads 1.4 V
